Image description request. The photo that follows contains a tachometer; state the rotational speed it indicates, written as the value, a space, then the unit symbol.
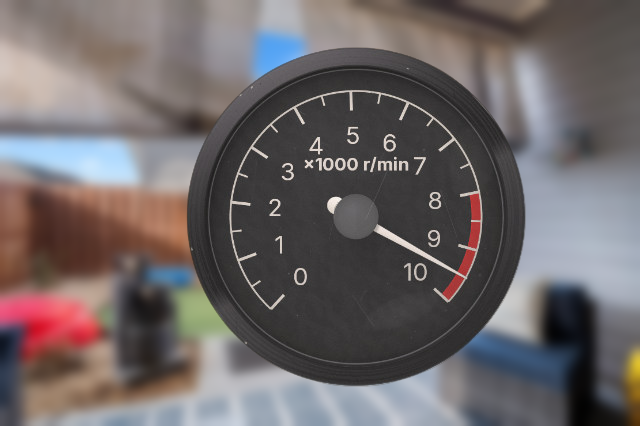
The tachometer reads 9500 rpm
